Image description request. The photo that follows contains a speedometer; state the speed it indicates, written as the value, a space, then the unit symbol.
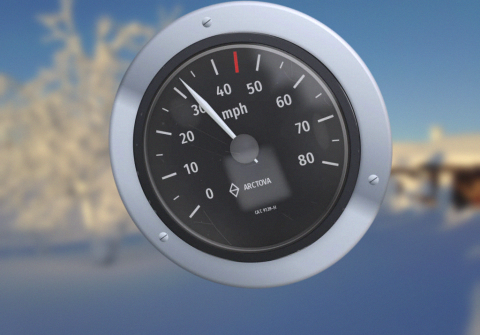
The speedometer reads 32.5 mph
